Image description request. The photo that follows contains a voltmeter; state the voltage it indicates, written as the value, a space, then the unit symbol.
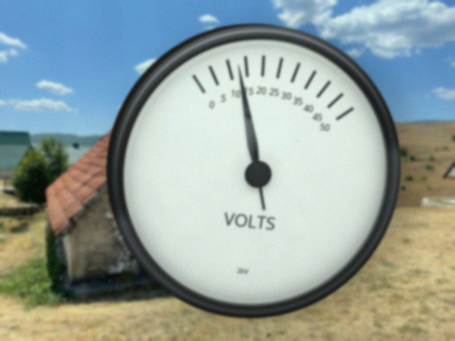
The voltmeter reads 12.5 V
